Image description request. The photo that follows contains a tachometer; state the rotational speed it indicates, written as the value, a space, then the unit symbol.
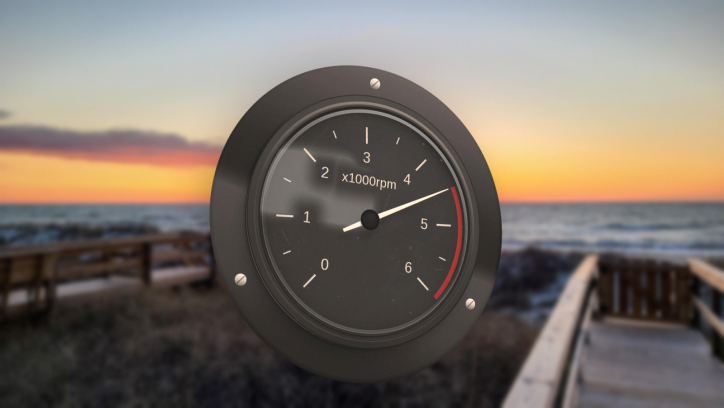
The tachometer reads 4500 rpm
